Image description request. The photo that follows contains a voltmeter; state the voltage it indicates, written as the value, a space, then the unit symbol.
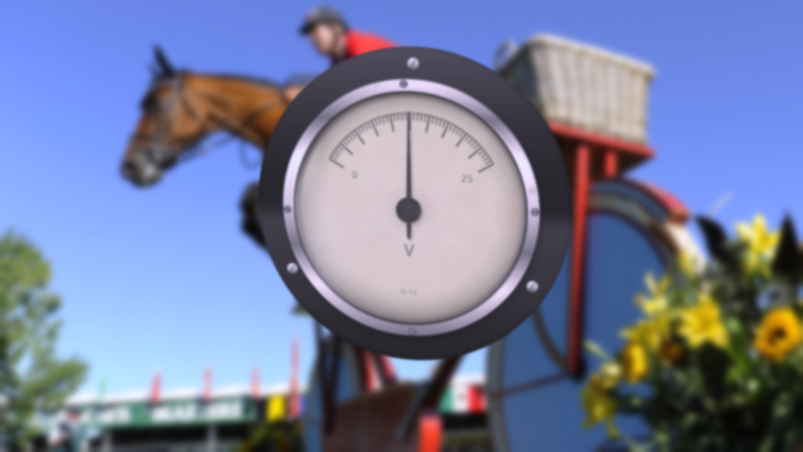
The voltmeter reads 12.5 V
